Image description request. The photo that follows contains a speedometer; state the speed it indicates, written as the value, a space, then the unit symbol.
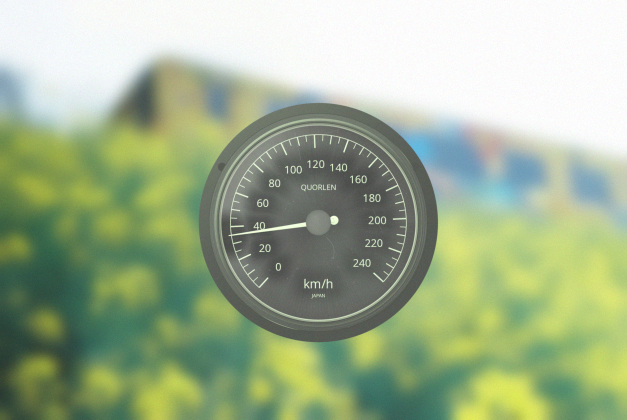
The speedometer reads 35 km/h
